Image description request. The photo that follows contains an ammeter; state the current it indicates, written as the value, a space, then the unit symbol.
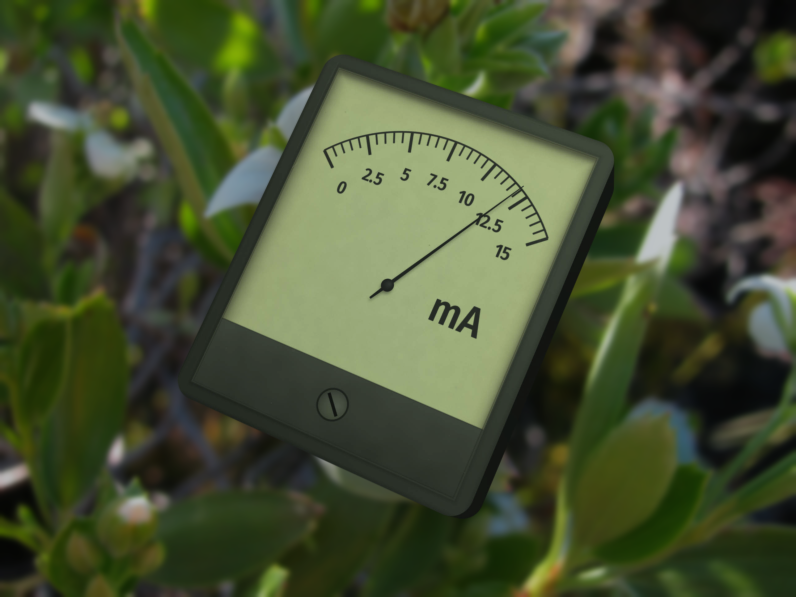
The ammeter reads 12 mA
